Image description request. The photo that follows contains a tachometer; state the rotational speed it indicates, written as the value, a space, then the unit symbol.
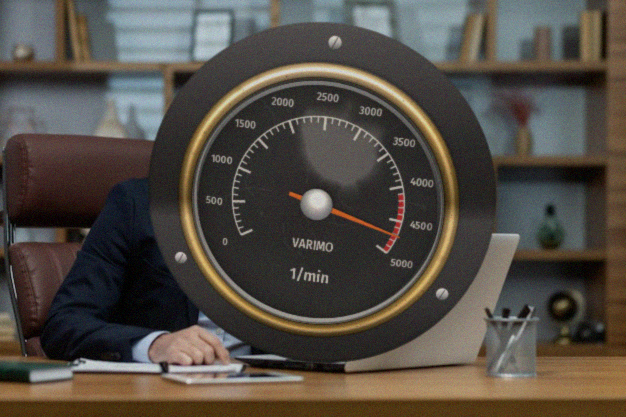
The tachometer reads 4700 rpm
